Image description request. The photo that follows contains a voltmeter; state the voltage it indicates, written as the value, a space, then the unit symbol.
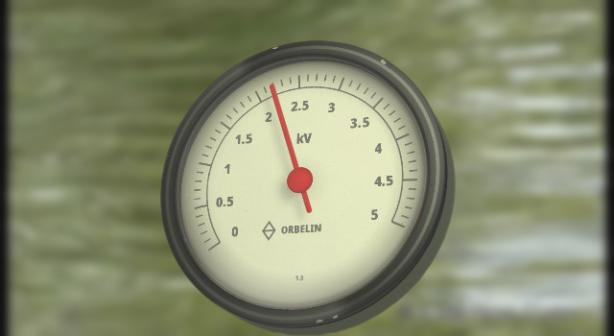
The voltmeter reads 2.2 kV
